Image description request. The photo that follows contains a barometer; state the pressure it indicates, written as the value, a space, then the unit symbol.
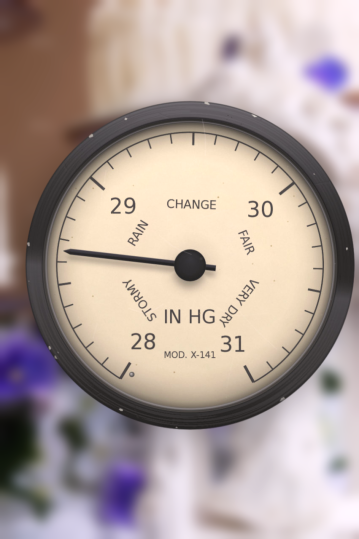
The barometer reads 28.65 inHg
